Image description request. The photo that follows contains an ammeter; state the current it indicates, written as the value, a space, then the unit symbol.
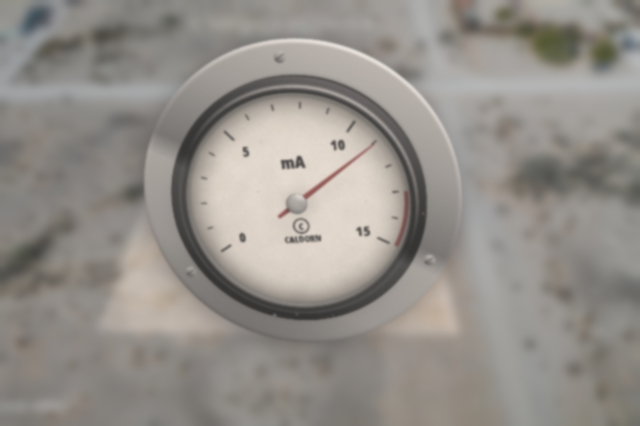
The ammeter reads 11 mA
